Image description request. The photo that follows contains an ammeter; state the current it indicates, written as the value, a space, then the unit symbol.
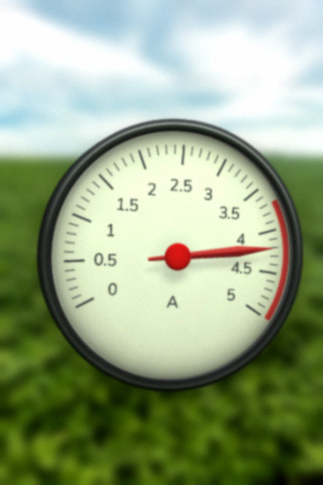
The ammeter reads 4.2 A
